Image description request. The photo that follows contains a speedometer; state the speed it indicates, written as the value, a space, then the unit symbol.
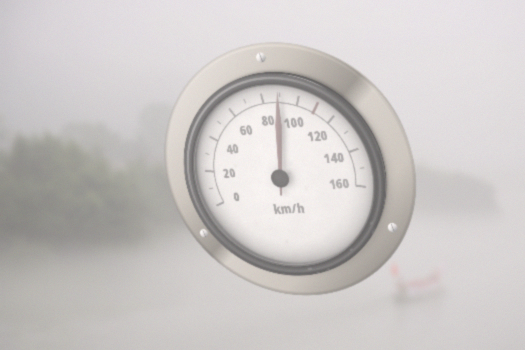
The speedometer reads 90 km/h
